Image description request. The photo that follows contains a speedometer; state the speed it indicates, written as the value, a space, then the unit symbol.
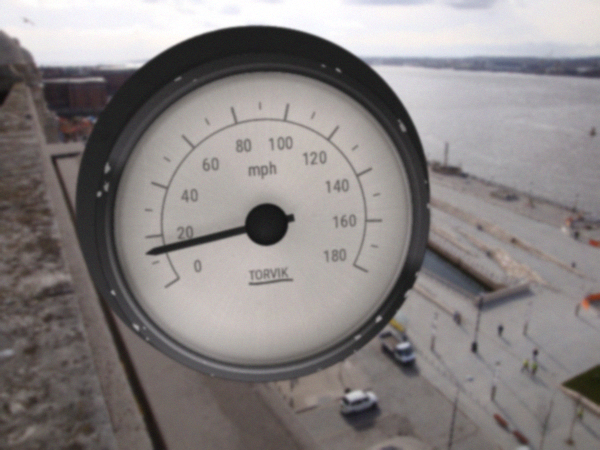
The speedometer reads 15 mph
